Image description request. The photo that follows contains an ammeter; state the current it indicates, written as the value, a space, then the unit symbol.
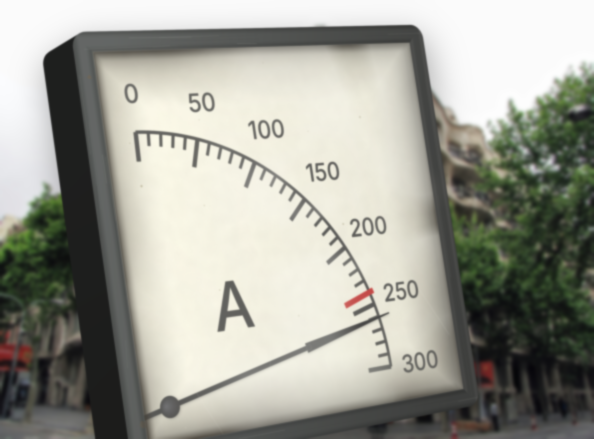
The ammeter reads 260 A
